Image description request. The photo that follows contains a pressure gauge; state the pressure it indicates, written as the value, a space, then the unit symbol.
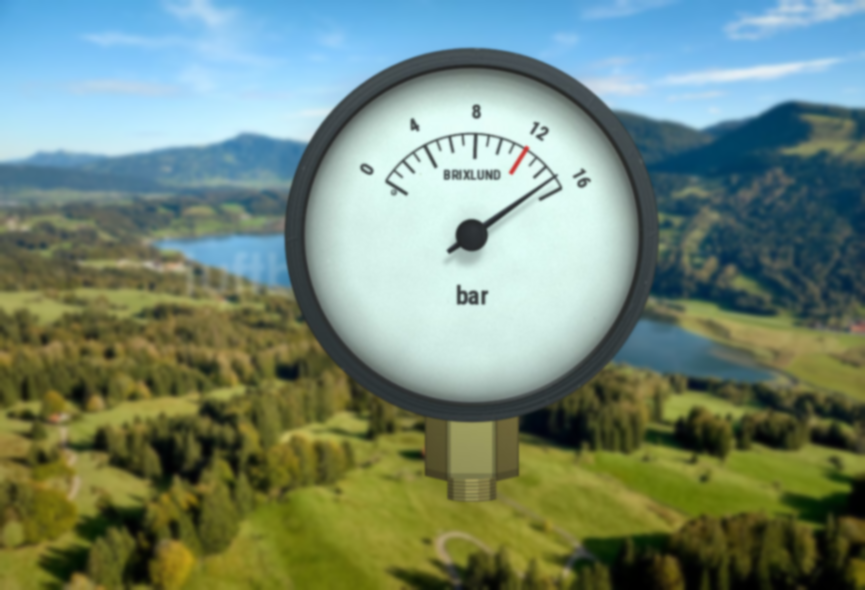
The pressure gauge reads 15 bar
